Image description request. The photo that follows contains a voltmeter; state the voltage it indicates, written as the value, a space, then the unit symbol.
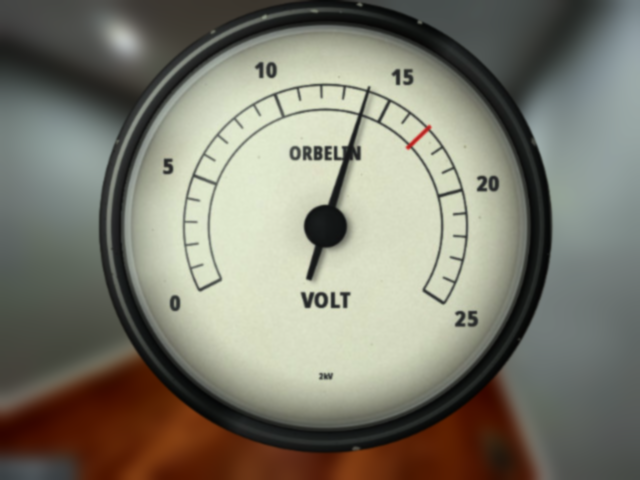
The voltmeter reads 14 V
